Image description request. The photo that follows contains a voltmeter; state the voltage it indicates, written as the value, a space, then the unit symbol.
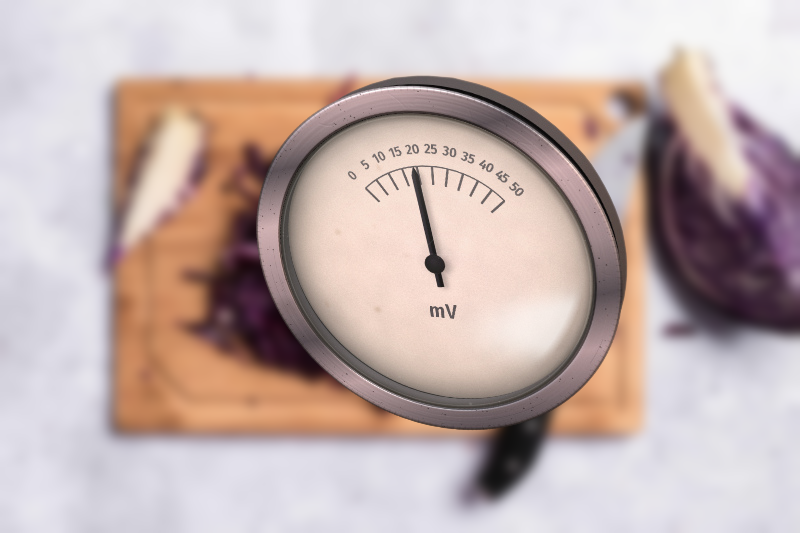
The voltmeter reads 20 mV
